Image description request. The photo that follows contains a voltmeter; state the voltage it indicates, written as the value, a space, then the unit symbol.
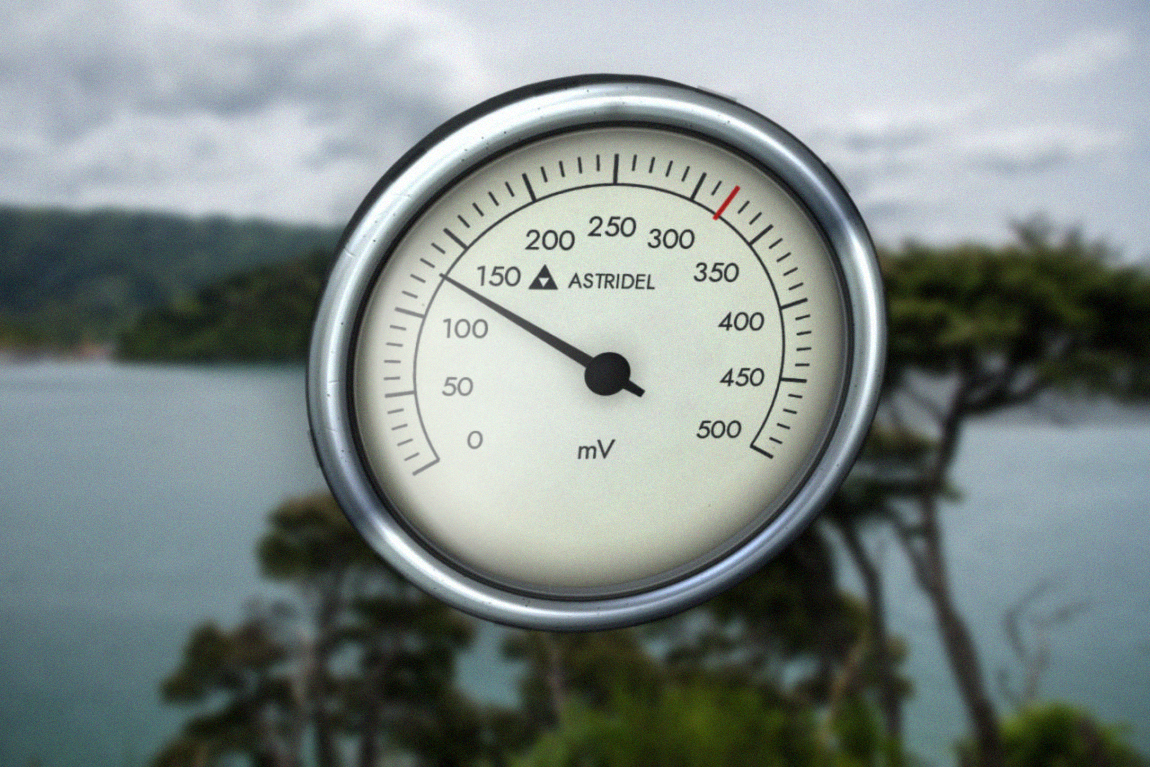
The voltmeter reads 130 mV
